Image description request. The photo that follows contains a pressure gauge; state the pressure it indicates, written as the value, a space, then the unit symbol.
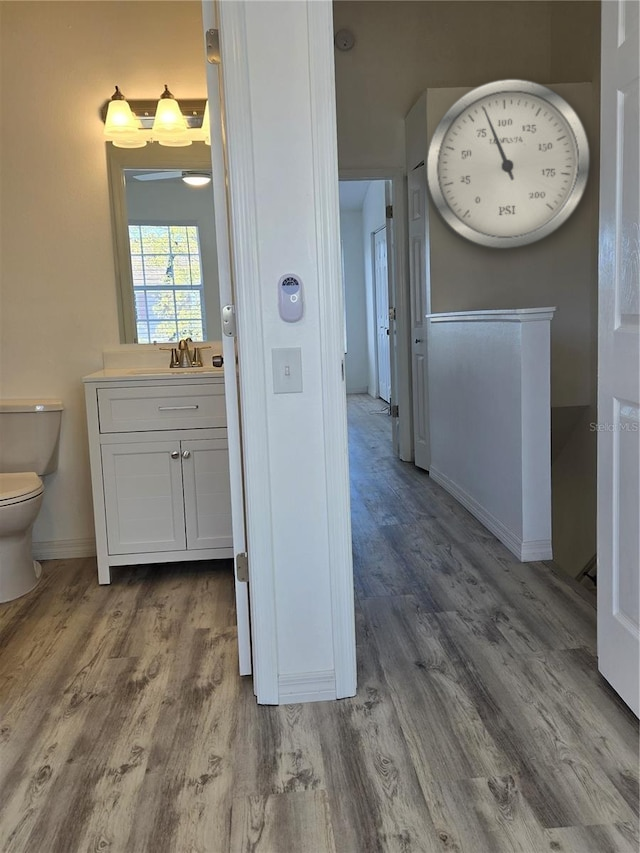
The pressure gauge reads 85 psi
